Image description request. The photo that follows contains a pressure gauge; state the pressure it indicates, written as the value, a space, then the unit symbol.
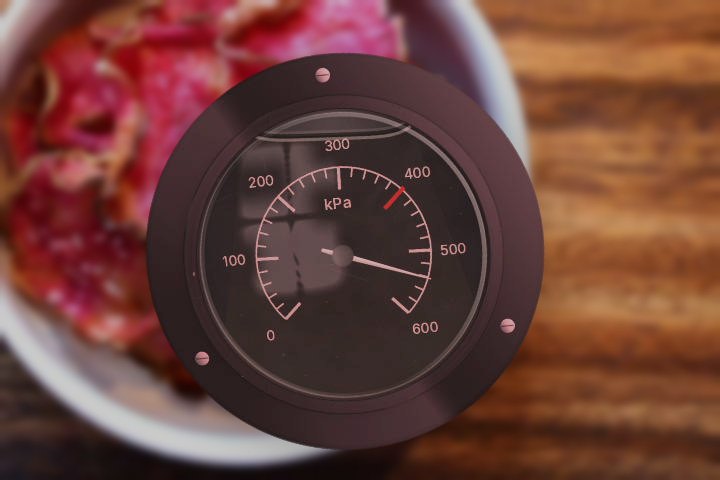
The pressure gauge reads 540 kPa
